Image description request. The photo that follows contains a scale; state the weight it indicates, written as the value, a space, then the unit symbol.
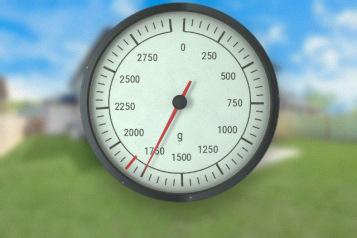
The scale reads 1750 g
